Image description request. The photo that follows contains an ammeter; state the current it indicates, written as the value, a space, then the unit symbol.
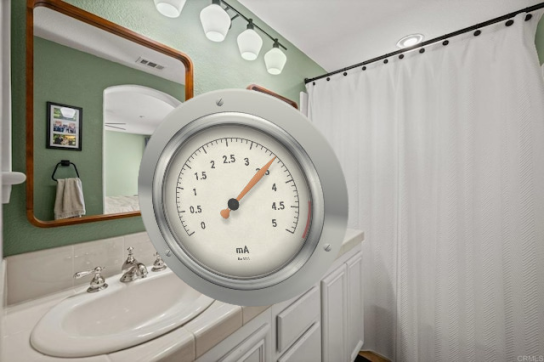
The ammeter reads 3.5 mA
